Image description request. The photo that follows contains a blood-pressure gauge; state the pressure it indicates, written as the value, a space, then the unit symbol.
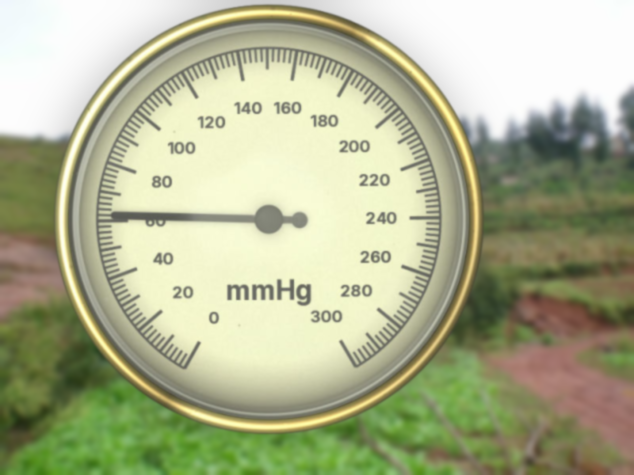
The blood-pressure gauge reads 62 mmHg
